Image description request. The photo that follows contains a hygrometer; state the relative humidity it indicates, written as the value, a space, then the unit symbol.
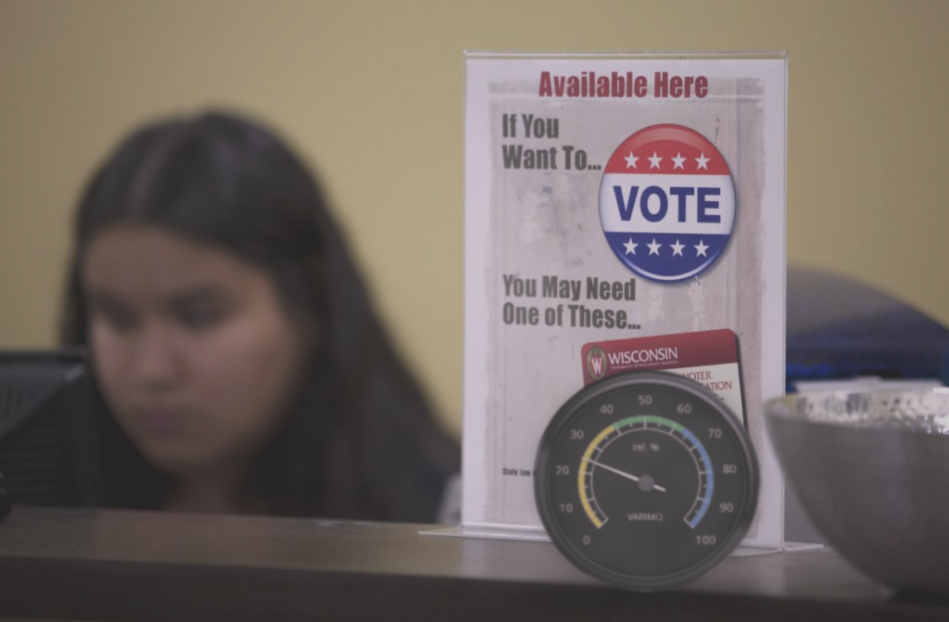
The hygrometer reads 25 %
